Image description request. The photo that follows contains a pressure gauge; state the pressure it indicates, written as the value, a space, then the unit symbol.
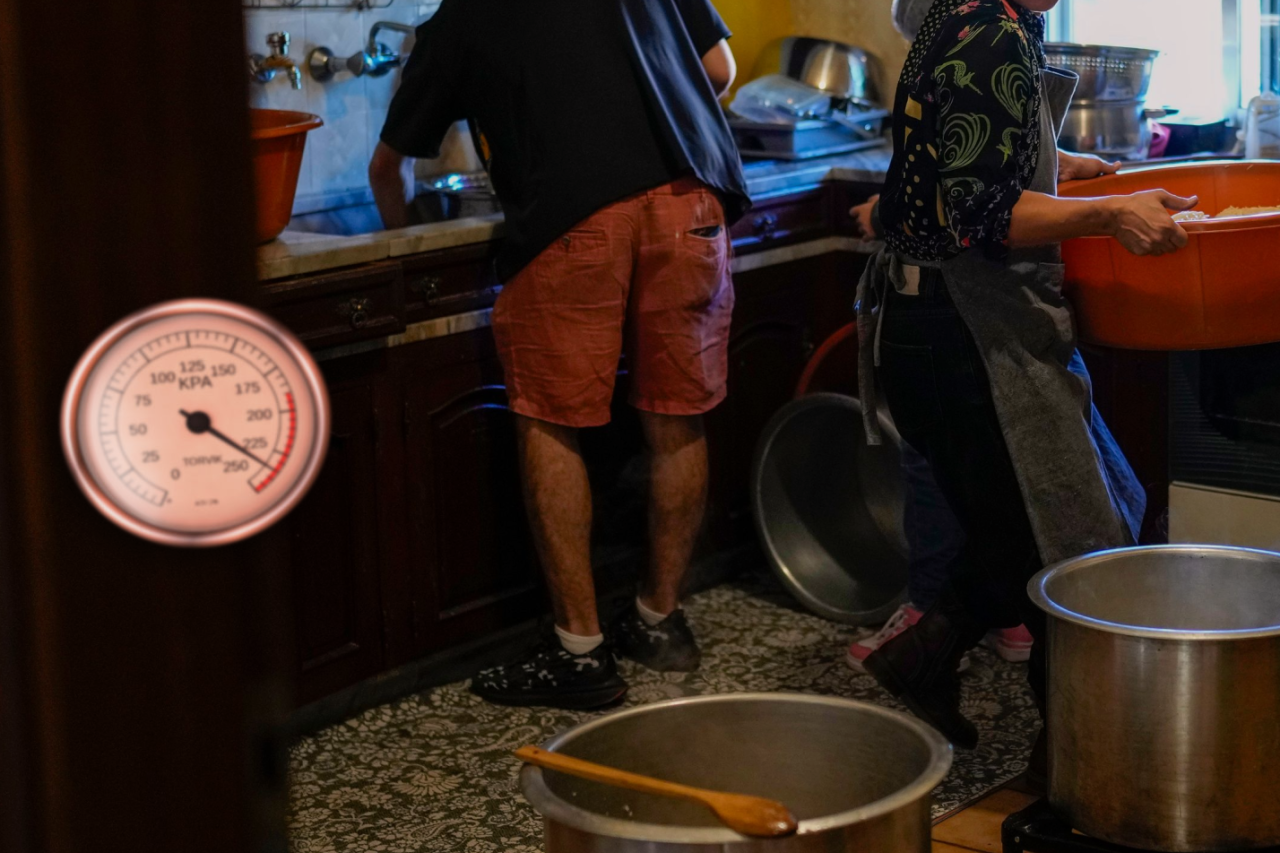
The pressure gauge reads 235 kPa
